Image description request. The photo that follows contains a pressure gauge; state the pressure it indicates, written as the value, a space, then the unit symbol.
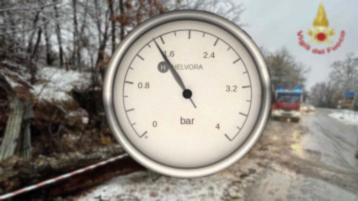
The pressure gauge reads 1.5 bar
